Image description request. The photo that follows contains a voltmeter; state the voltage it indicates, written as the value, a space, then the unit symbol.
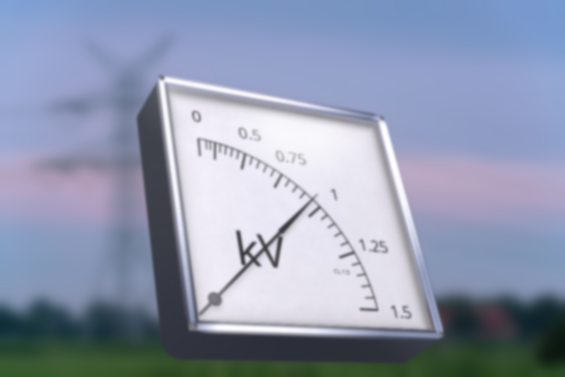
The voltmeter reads 0.95 kV
